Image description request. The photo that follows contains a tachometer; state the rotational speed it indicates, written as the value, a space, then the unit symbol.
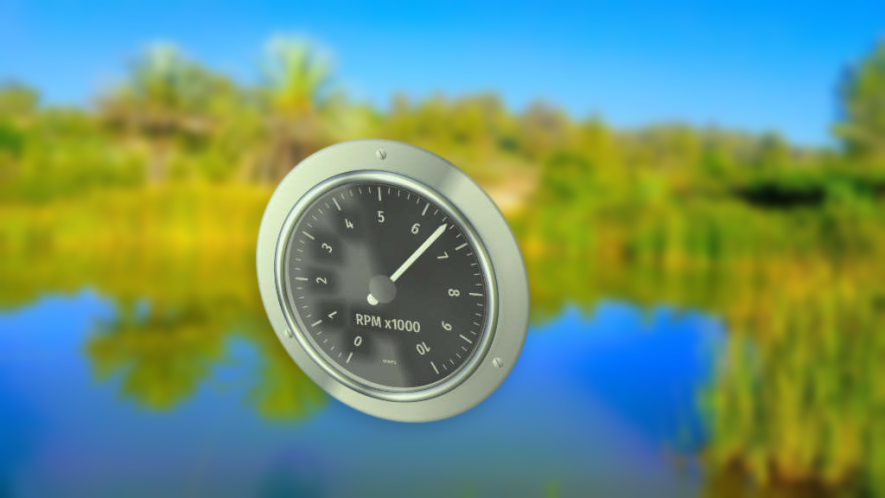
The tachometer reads 6500 rpm
